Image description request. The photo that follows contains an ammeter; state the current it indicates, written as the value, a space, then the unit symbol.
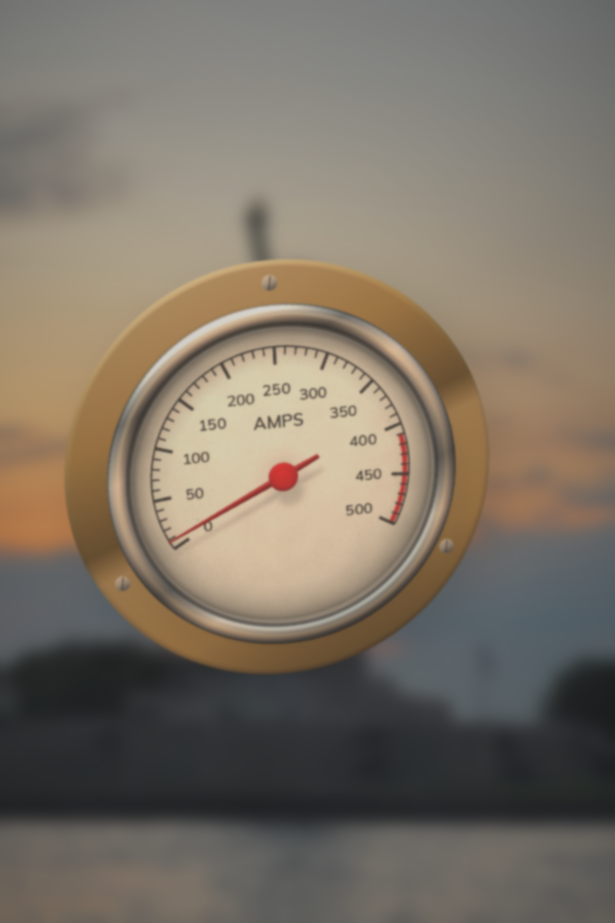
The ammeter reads 10 A
